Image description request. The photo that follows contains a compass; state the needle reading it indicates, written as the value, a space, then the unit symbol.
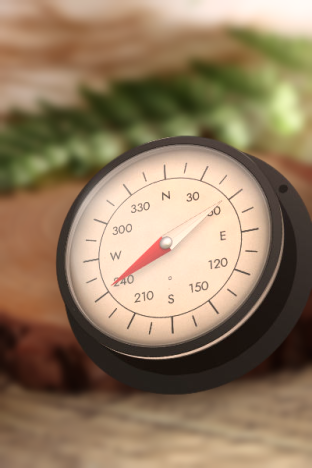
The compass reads 240 °
